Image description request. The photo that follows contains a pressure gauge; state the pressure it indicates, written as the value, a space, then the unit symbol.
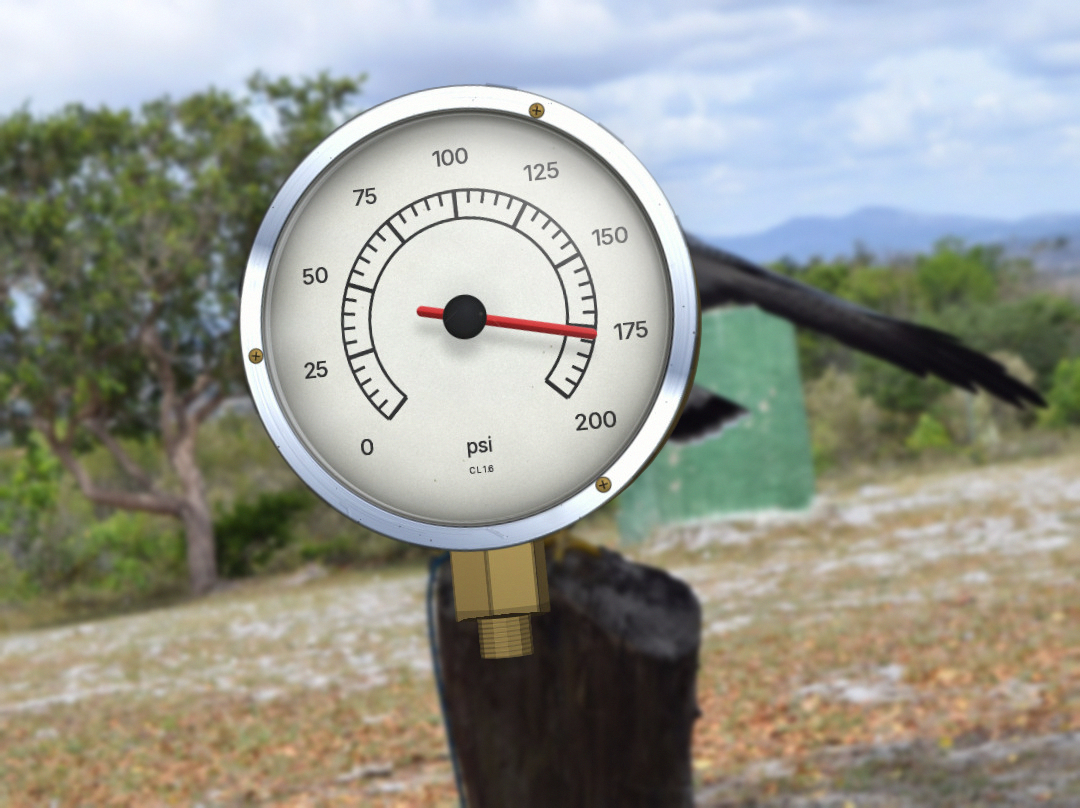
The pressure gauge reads 177.5 psi
